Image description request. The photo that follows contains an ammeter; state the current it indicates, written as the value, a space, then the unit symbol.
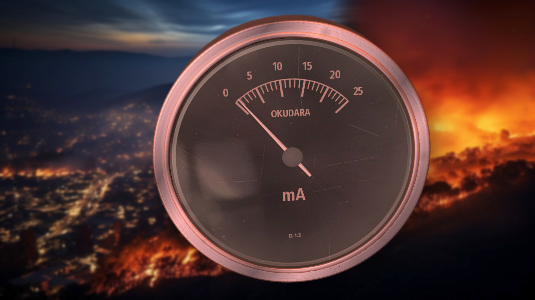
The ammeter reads 1 mA
